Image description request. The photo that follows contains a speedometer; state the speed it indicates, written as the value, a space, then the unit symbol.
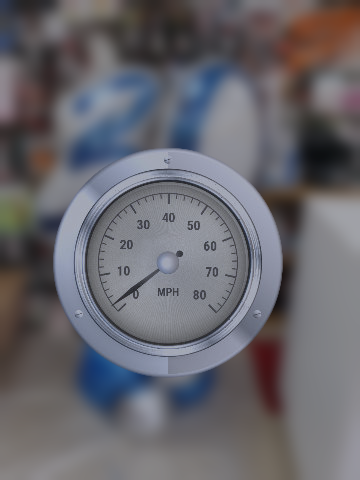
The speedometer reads 2 mph
